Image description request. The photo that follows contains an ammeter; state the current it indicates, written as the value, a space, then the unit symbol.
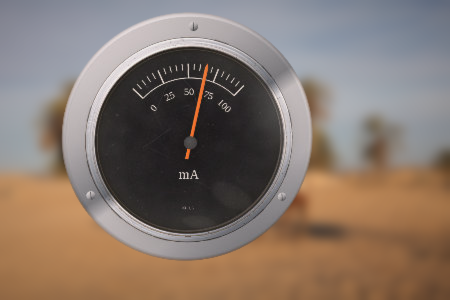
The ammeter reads 65 mA
